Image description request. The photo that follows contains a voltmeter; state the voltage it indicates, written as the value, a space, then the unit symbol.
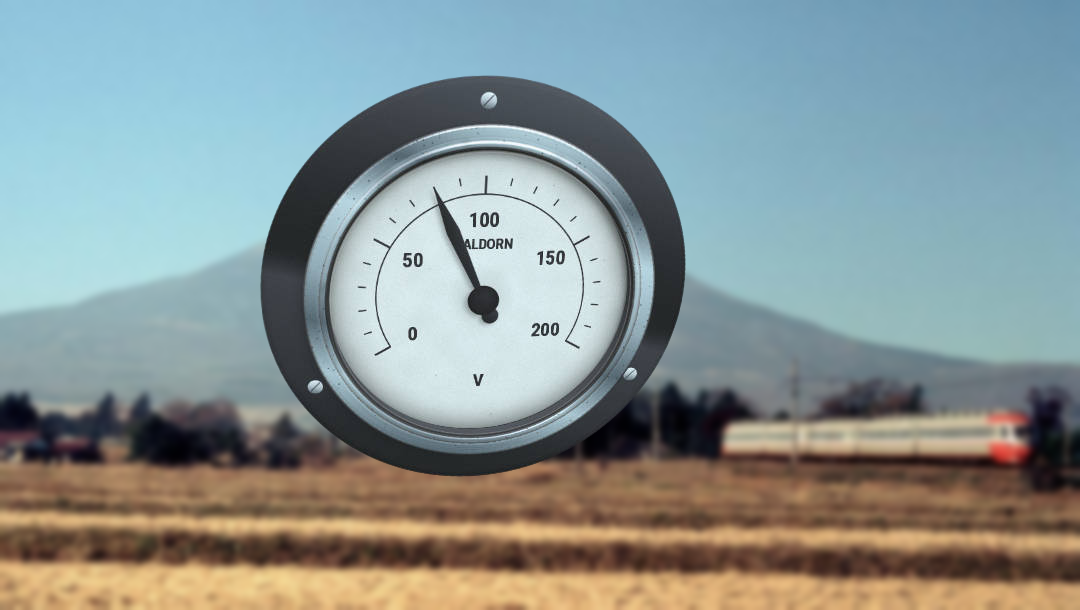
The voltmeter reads 80 V
